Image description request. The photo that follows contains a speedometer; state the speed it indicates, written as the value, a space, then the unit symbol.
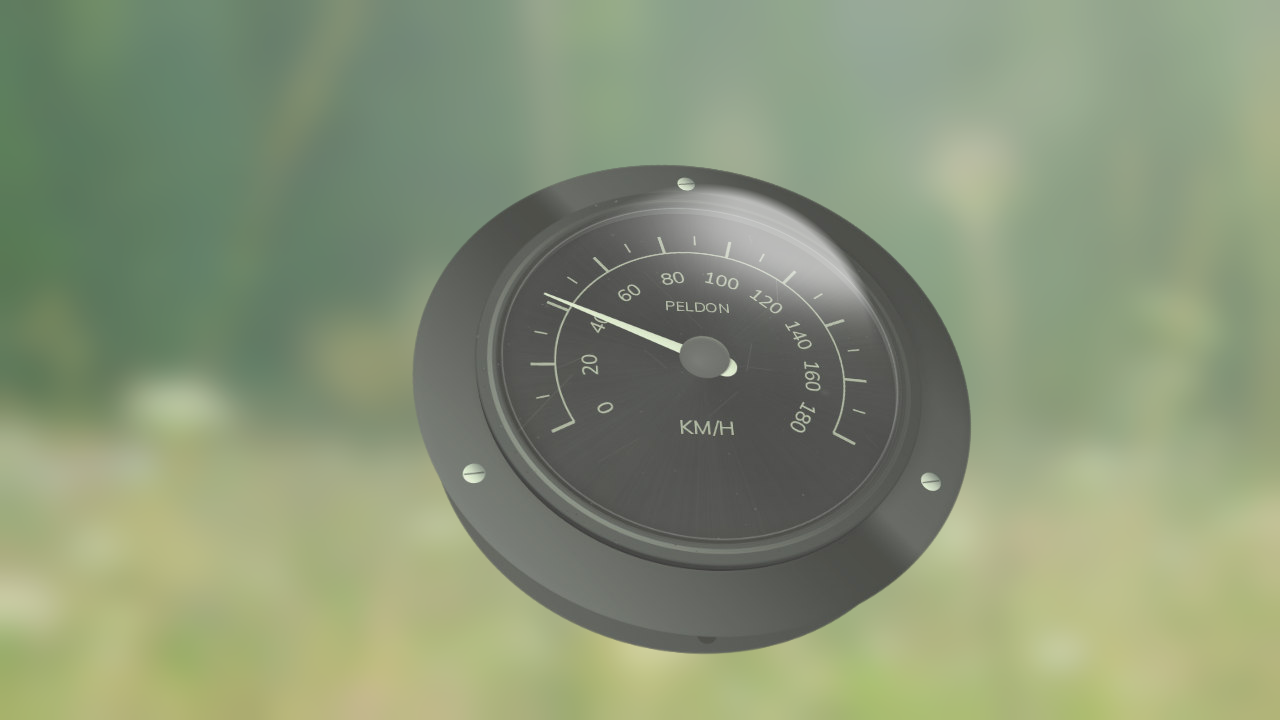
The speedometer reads 40 km/h
